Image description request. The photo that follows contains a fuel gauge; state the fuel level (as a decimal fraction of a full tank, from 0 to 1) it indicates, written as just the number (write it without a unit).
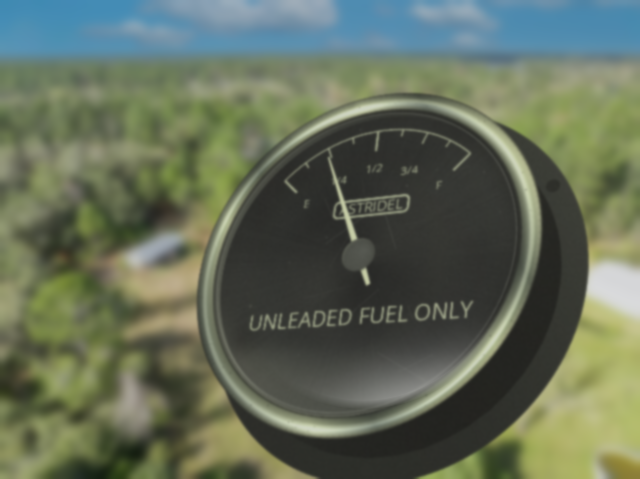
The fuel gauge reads 0.25
